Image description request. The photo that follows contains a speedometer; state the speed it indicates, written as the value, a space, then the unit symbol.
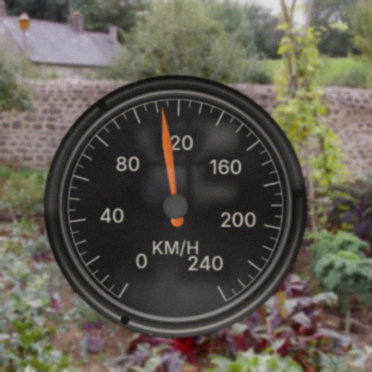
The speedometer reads 112.5 km/h
